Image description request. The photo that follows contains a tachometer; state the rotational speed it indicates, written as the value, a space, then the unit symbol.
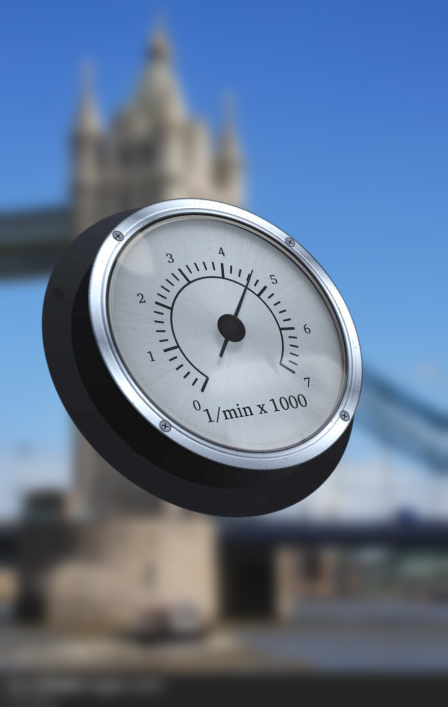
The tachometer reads 4600 rpm
